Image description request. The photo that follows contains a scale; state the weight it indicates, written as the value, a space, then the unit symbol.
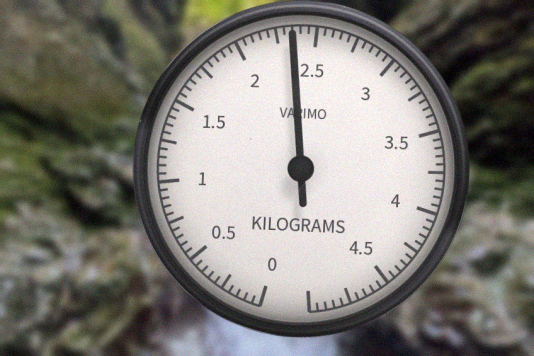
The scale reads 2.35 kg
